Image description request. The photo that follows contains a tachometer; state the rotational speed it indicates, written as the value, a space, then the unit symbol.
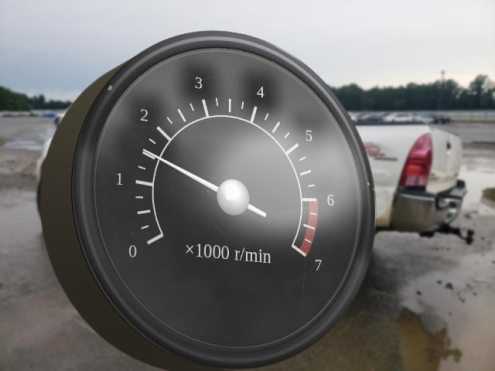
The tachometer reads 1500 rpm
